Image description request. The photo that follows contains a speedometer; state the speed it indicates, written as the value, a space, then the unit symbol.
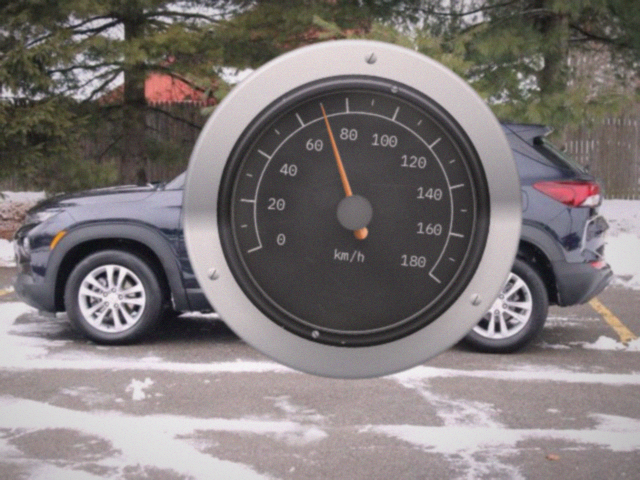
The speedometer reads 70 km/h
